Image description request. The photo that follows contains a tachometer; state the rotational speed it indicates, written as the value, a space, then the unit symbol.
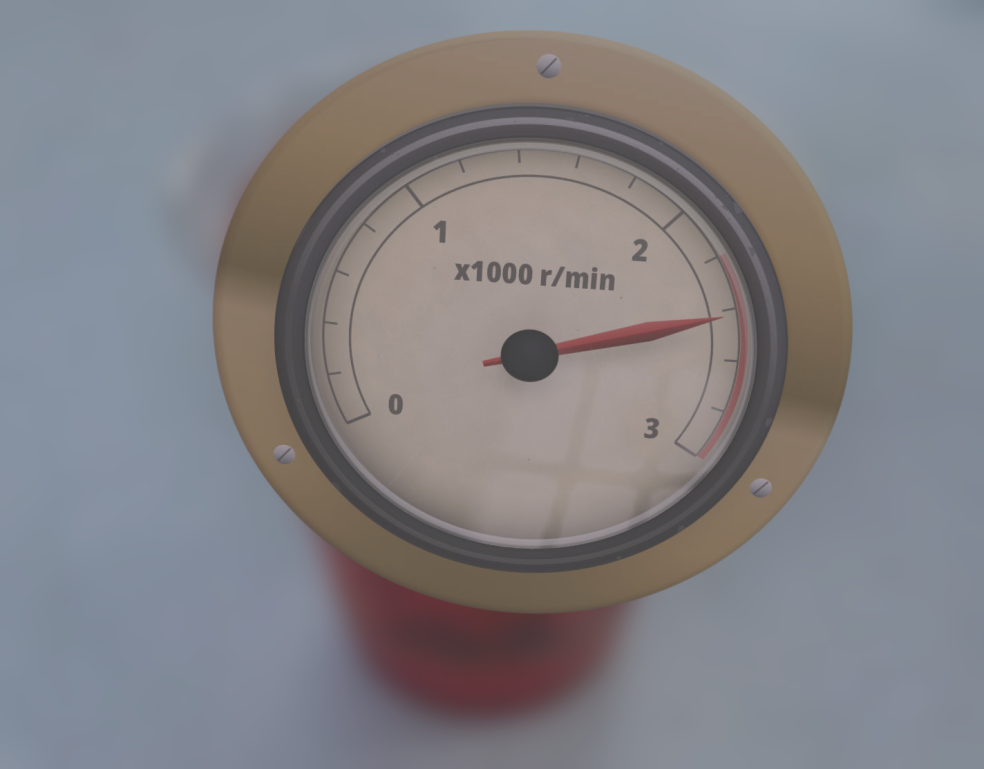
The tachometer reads 2400 rpm
